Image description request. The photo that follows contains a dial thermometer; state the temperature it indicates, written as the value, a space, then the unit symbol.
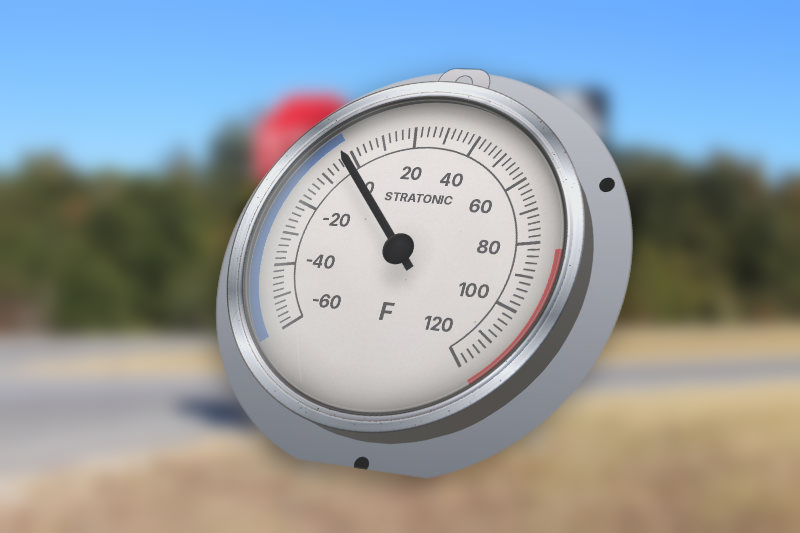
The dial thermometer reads -2 °F
